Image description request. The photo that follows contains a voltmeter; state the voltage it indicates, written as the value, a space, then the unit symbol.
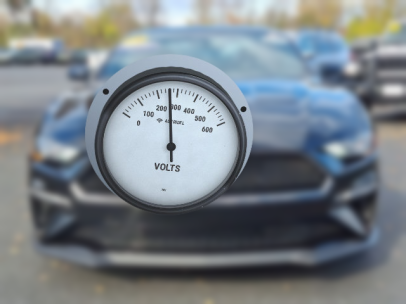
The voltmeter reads 260 V
